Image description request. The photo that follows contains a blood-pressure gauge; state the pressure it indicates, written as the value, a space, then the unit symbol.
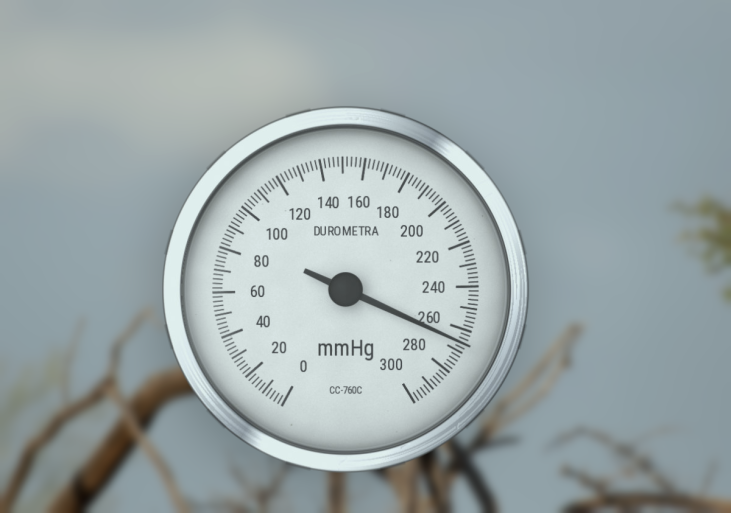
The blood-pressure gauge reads 266 mmHg
